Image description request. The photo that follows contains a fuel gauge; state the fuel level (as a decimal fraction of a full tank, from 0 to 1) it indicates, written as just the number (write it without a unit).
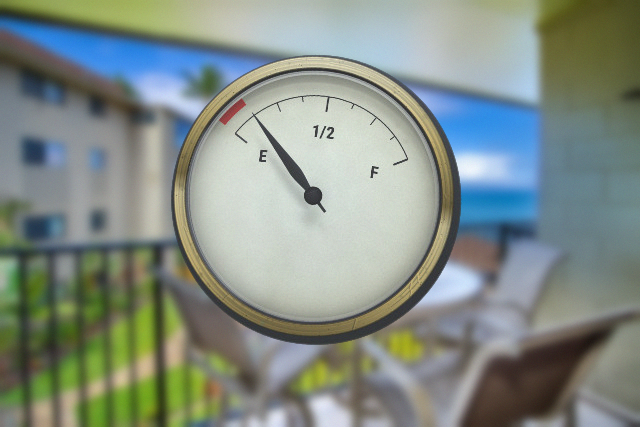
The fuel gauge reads 0.125
